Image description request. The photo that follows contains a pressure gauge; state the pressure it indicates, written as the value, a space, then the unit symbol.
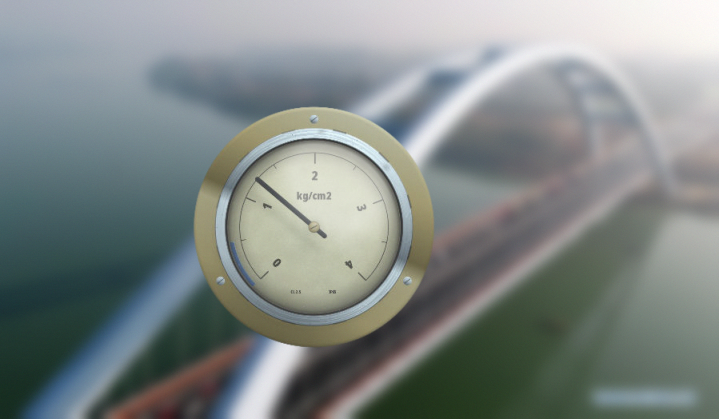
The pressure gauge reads 1.25 kg/cm²
